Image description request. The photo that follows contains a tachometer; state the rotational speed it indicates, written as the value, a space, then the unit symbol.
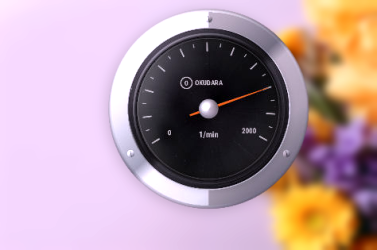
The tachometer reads 1600 rpm
